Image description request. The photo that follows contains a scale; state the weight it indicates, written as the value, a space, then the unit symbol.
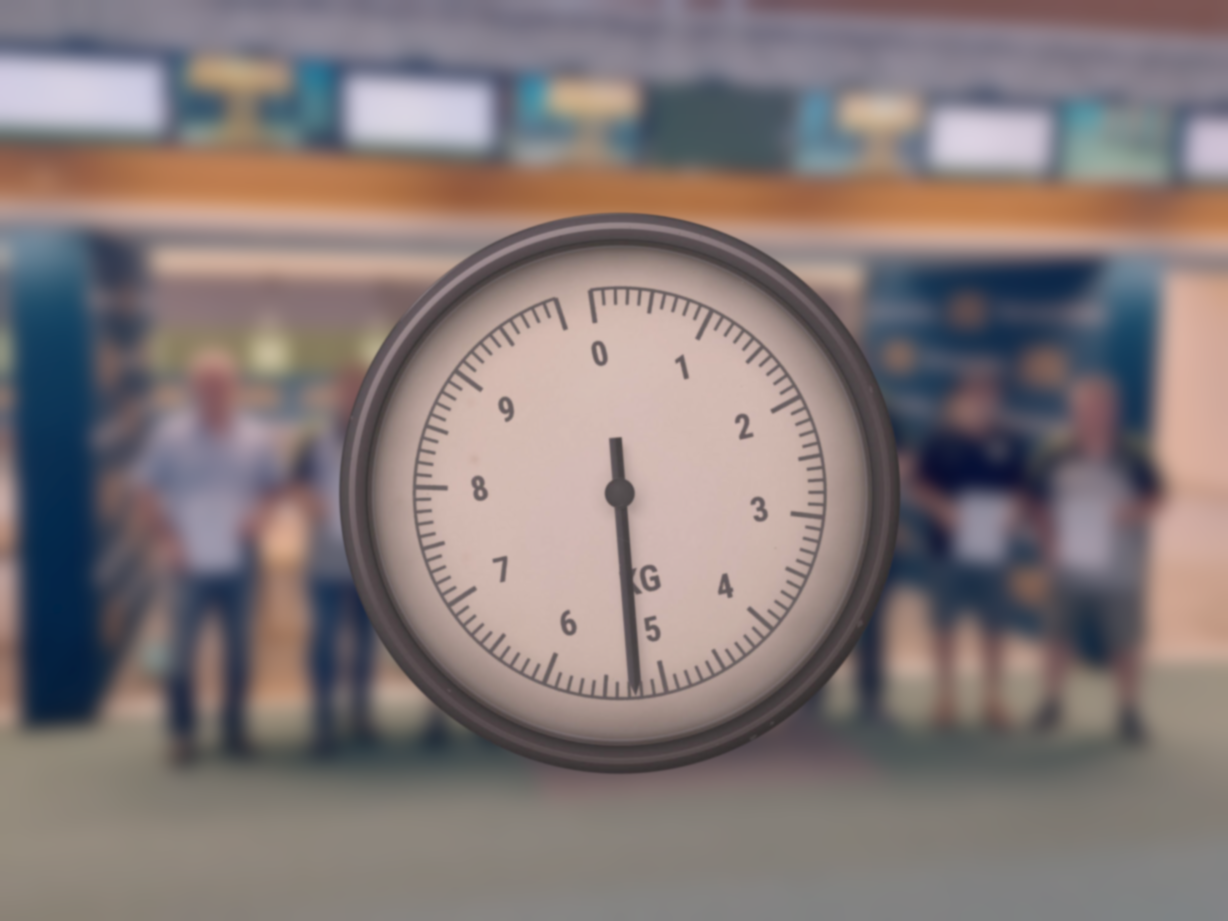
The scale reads 5.25 kg
